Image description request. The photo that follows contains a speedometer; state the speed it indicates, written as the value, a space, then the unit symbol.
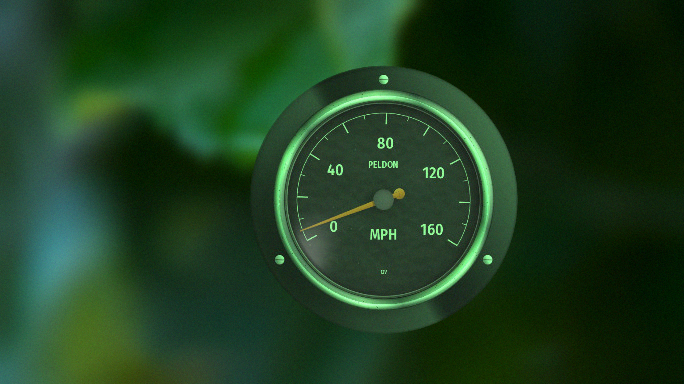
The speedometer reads 5 mph
